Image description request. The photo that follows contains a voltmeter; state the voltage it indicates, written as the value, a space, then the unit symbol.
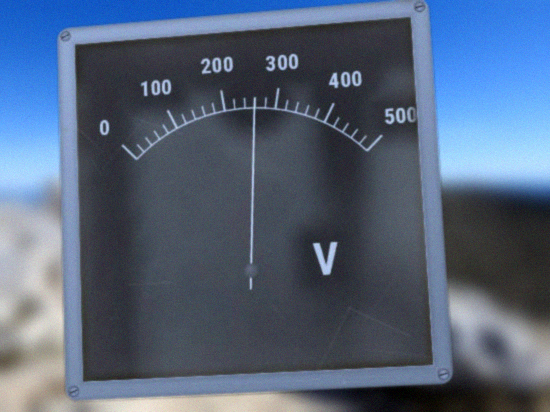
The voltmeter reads 260 V
